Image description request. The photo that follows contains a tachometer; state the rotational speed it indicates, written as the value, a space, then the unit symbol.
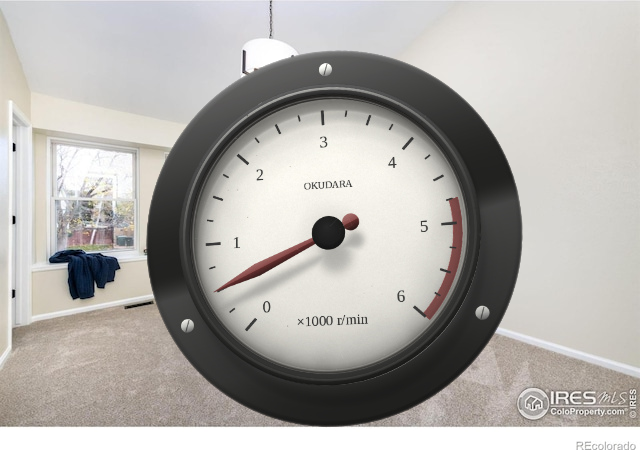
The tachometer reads 500 rpm
